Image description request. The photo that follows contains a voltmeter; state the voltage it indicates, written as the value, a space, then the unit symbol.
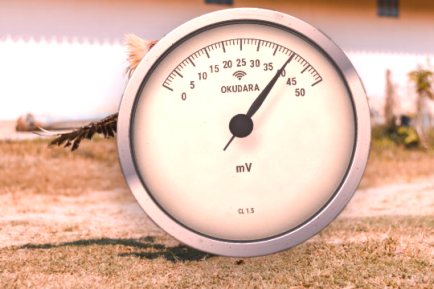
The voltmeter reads 40 mV
